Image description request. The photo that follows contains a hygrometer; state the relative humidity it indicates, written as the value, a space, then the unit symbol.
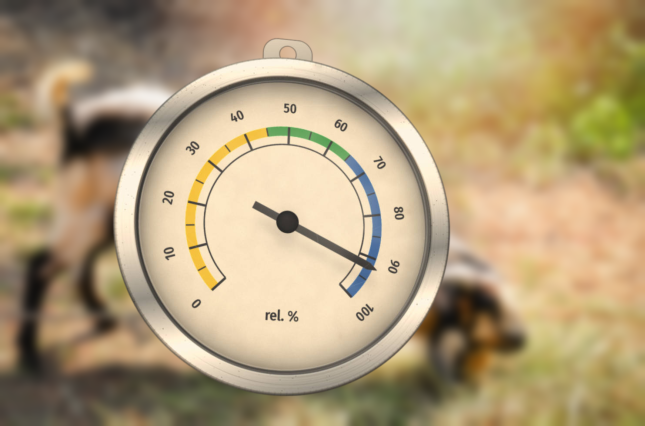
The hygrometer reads 92.5 %
